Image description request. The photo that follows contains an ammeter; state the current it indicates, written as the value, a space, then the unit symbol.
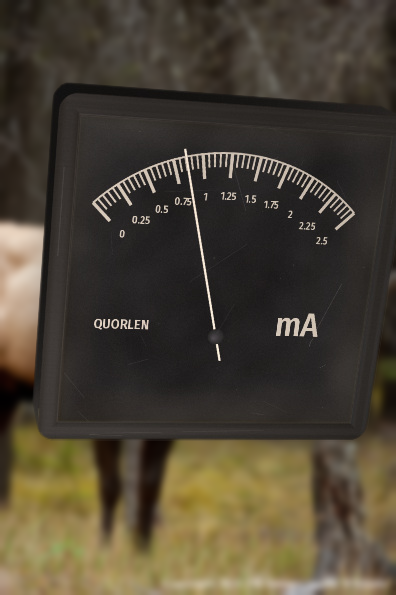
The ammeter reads 0.85 mA
